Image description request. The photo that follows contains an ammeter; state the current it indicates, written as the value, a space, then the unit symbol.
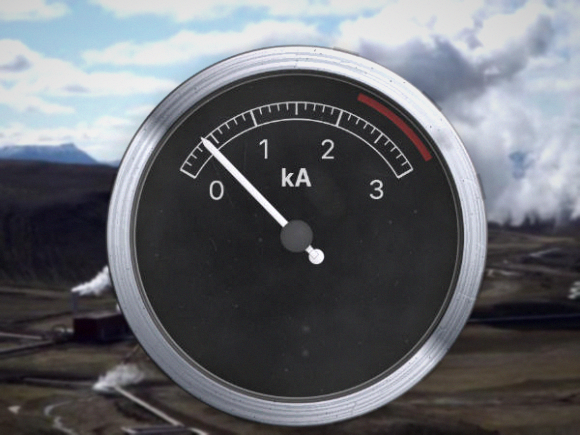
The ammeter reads 0.4 kA
